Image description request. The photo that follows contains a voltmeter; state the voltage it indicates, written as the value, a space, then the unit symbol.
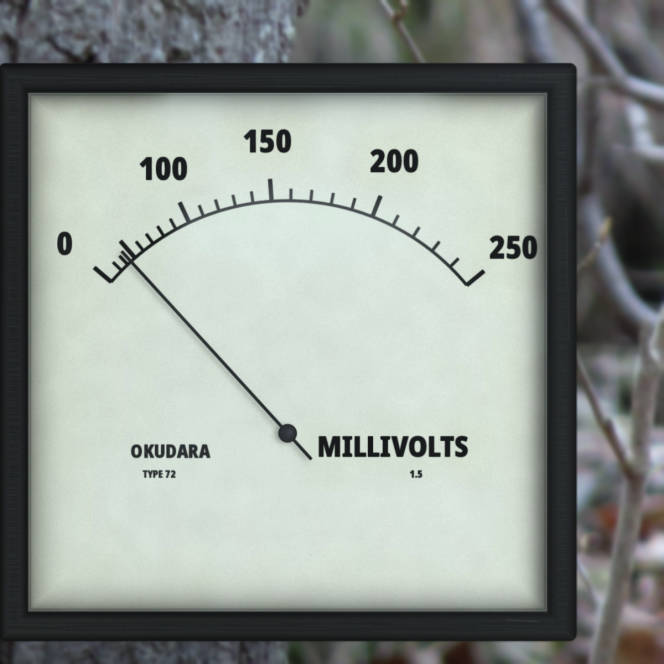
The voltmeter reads 45 mV
